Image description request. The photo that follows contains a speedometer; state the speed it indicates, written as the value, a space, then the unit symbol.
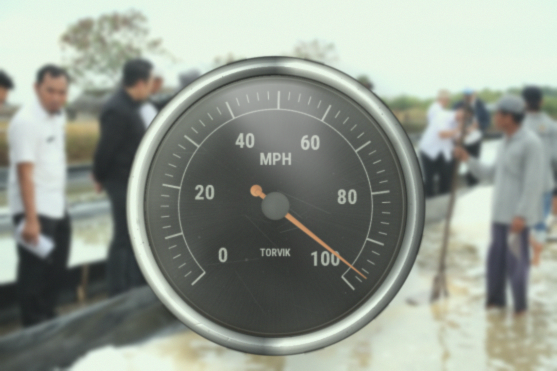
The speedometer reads 97 mph
